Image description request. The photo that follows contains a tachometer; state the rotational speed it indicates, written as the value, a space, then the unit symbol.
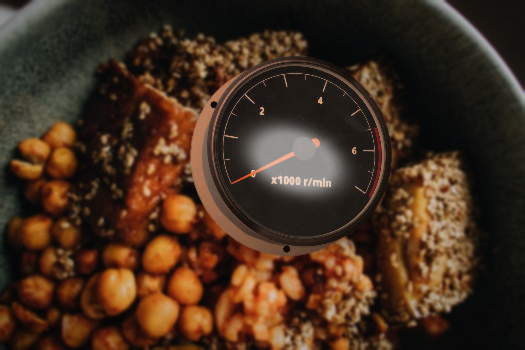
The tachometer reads 0 rpm
